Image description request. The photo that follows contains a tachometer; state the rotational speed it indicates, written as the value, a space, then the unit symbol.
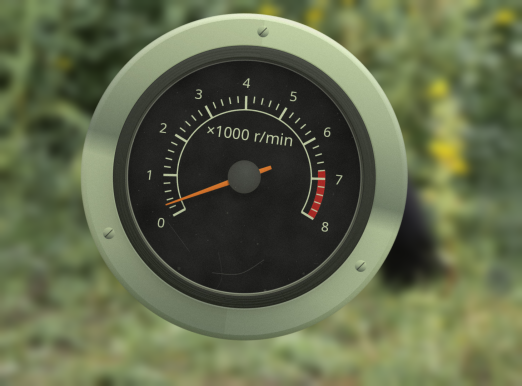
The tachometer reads 300 rpm
